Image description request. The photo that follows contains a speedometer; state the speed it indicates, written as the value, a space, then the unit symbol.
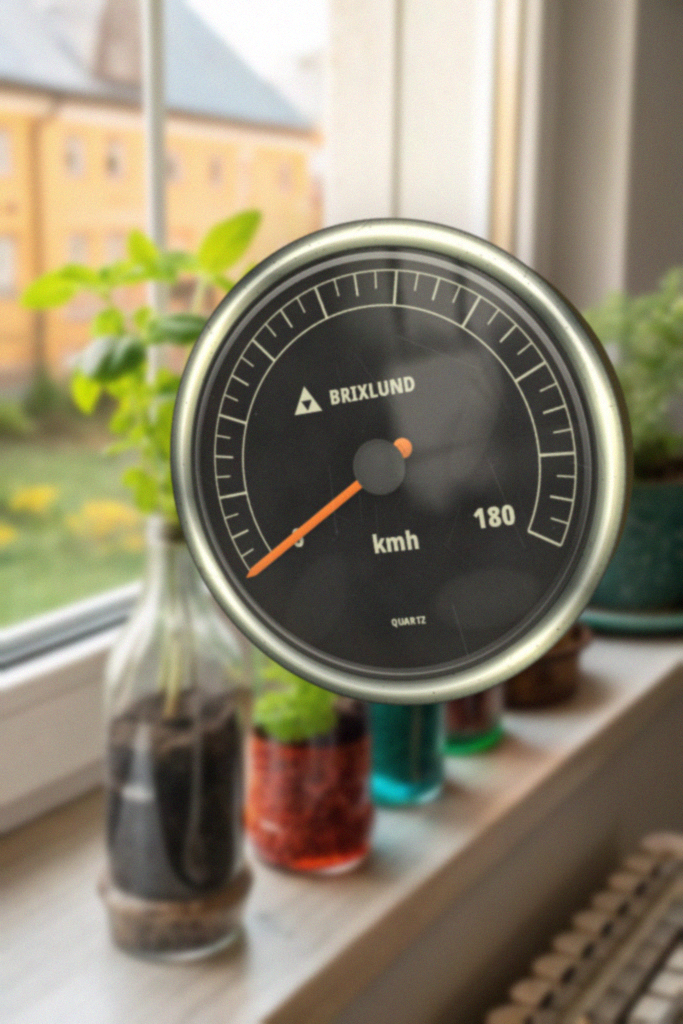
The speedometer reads 0 km/h
